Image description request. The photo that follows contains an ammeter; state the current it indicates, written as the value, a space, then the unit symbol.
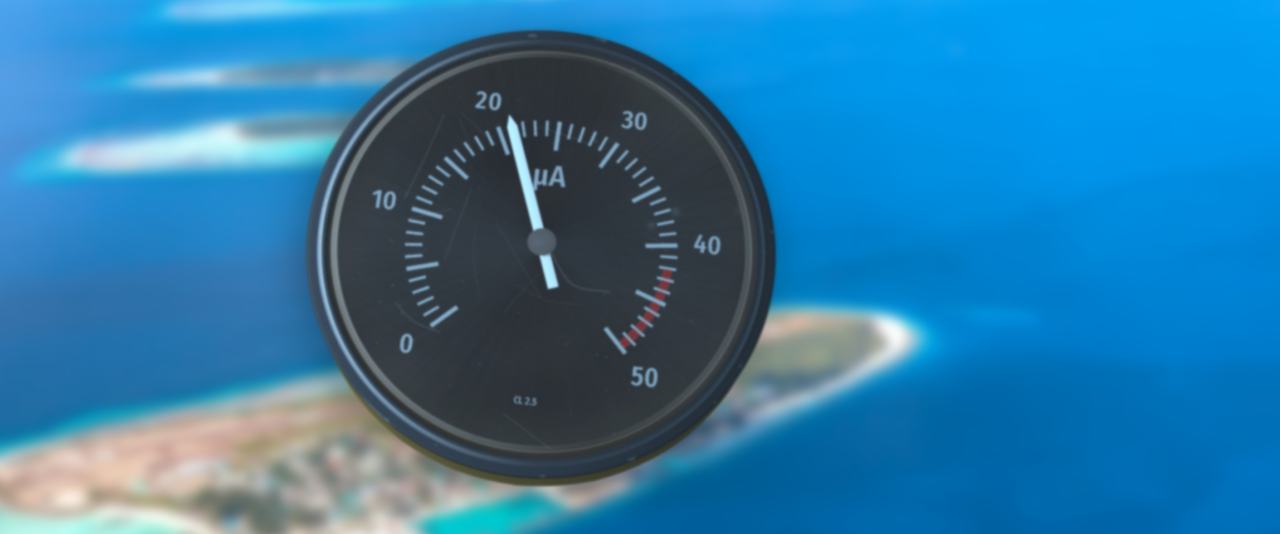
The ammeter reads 21 µA
